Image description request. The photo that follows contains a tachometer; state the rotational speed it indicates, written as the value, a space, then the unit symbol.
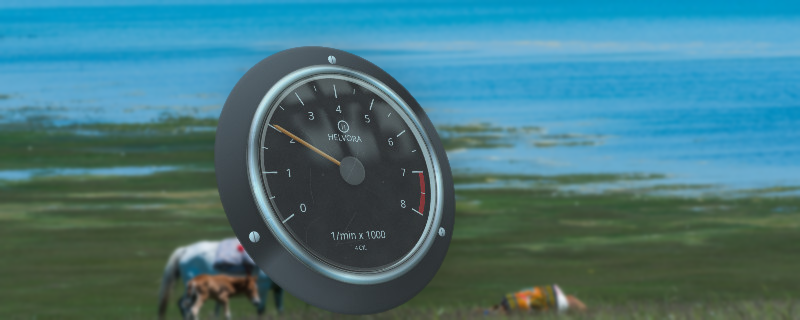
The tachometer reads 2000 rpm
